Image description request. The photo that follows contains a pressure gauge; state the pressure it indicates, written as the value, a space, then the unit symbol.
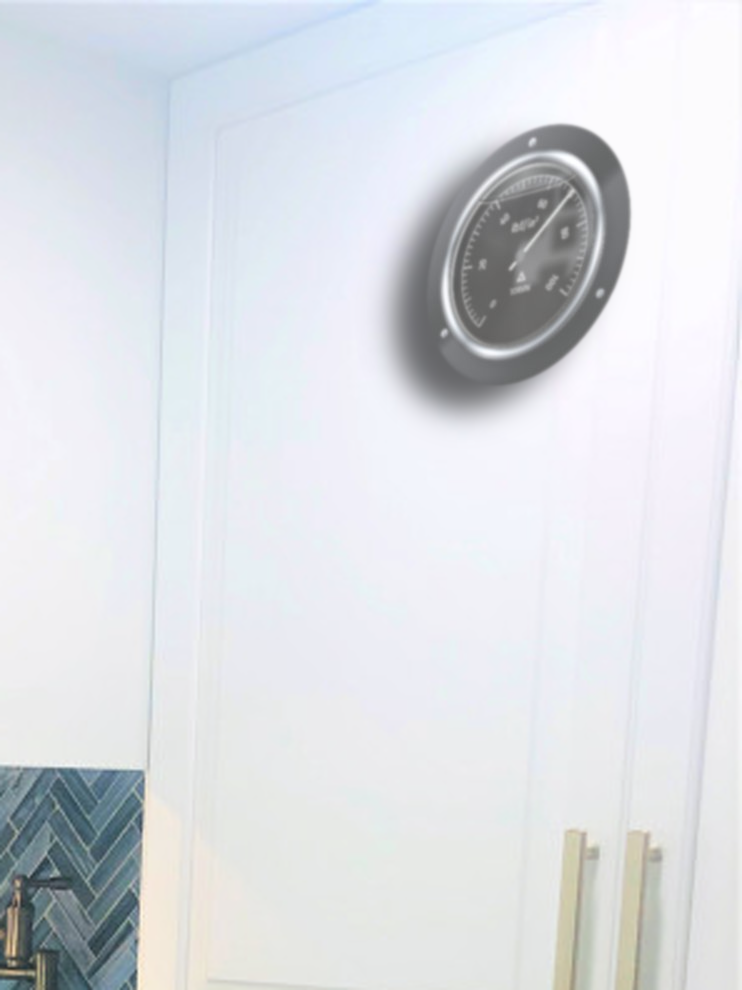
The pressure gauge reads 70 psi
